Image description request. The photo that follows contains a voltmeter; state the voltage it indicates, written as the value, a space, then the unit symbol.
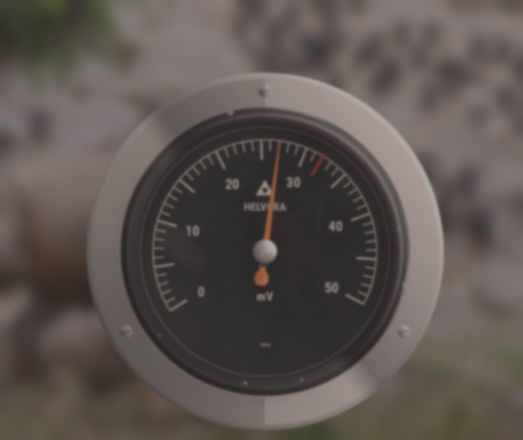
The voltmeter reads 27 mV
